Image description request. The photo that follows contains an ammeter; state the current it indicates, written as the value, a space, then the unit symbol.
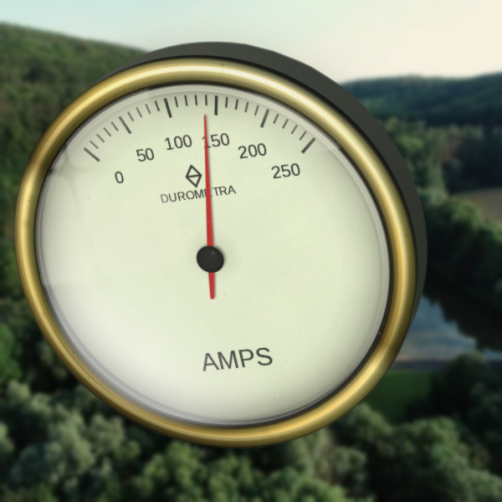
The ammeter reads 140 A
